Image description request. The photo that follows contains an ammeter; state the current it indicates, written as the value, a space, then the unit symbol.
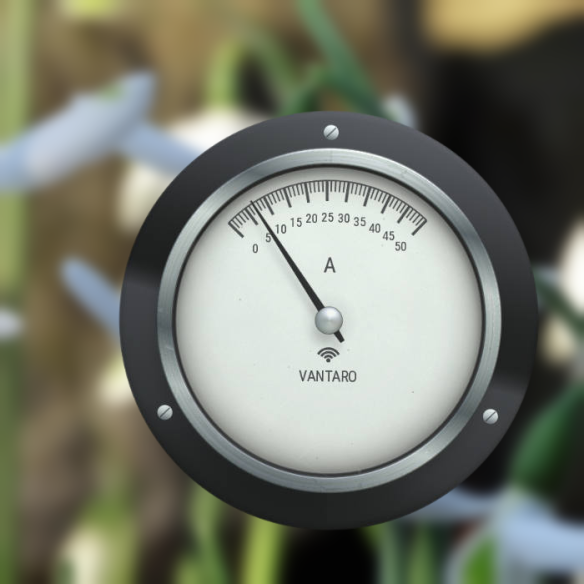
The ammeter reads 7 A
